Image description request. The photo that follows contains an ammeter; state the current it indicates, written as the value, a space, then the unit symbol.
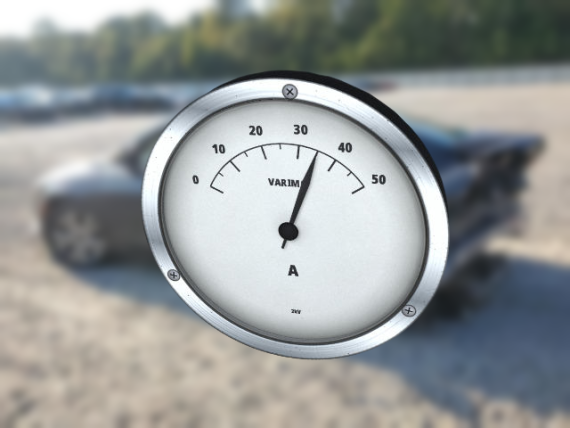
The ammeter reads 35 A
